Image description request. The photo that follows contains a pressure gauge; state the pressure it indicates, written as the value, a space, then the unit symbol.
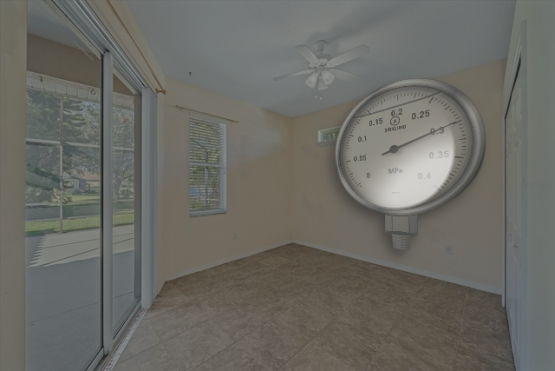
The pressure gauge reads 0.3 MPa
